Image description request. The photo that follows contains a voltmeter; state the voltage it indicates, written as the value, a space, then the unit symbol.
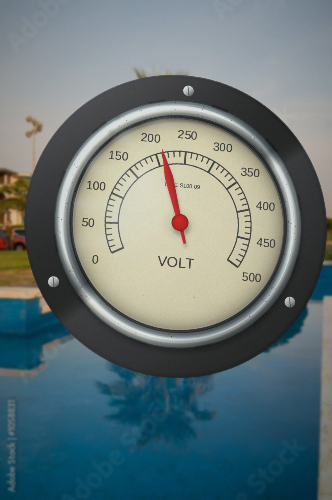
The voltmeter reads 210 V
